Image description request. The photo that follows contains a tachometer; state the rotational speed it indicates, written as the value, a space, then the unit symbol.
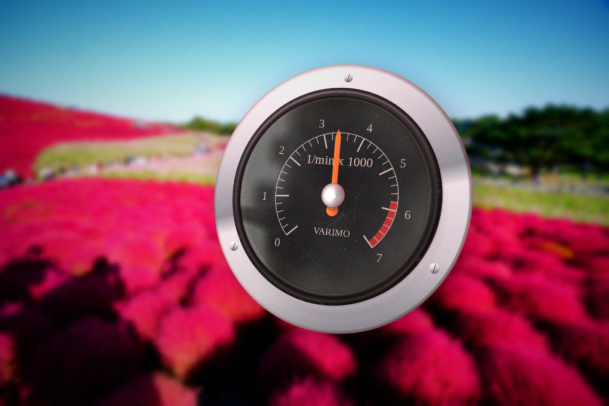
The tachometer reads 3400 rpm
